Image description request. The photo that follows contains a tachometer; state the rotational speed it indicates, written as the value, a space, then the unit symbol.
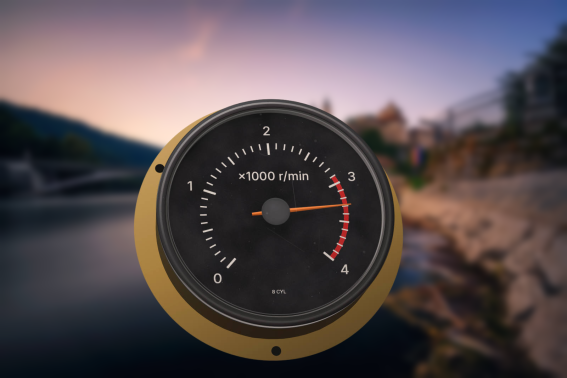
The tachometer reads 3300 rpm
